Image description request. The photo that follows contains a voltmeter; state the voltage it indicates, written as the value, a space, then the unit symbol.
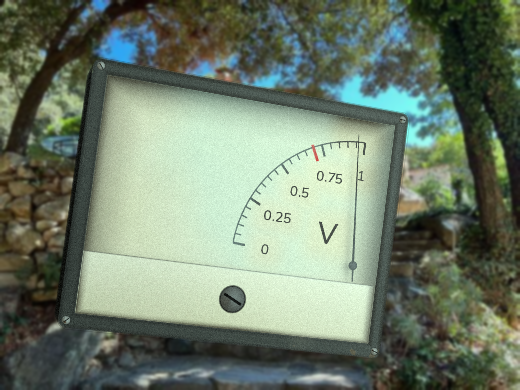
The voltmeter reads 0.95 V
